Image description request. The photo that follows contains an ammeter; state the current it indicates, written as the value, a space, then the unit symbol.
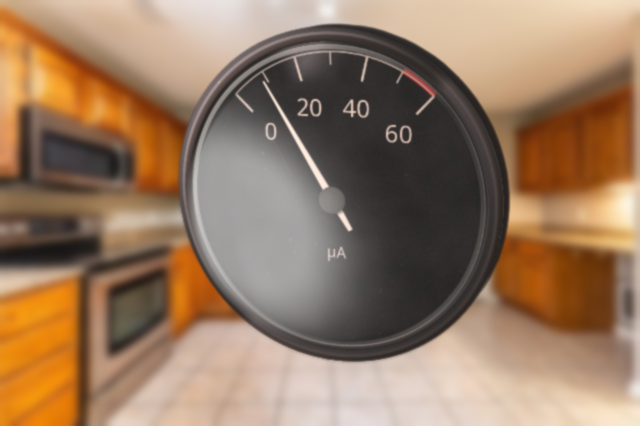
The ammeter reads 10 µA
